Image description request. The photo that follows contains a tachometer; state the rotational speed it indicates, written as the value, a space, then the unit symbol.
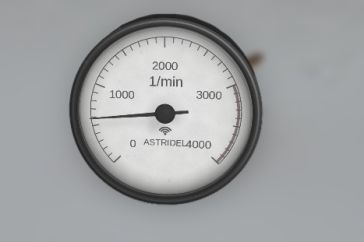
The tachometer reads 600 rpm
